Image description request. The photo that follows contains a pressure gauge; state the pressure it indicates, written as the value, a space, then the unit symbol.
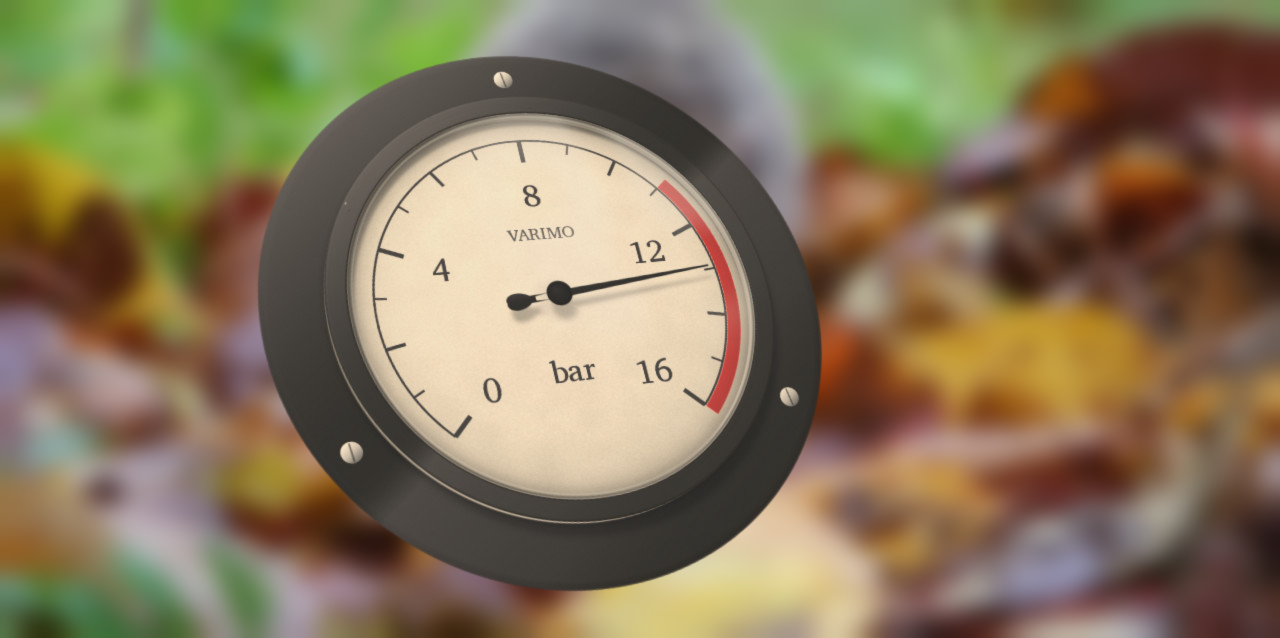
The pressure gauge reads 13 bar
